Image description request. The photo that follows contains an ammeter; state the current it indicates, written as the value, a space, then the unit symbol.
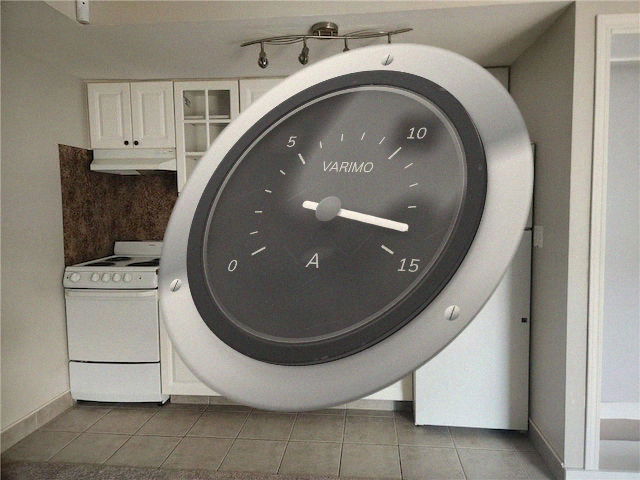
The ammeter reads 14 A
